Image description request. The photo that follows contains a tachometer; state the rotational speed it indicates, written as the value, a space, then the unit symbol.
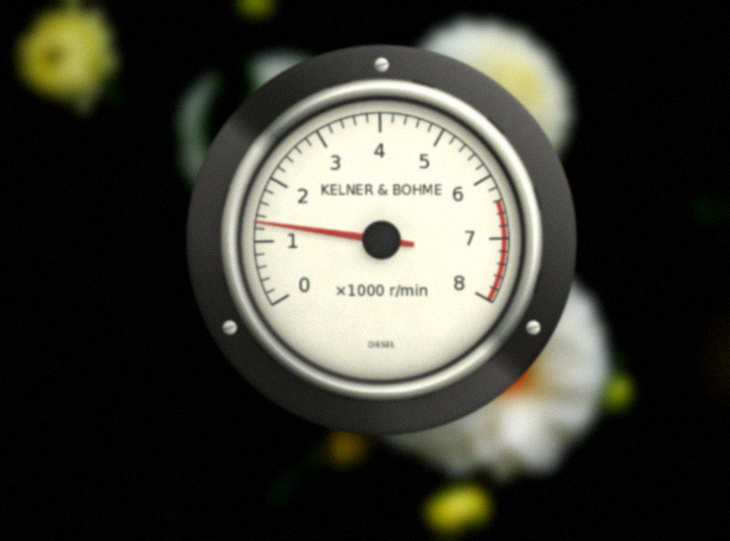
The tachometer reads 1300 rpm
